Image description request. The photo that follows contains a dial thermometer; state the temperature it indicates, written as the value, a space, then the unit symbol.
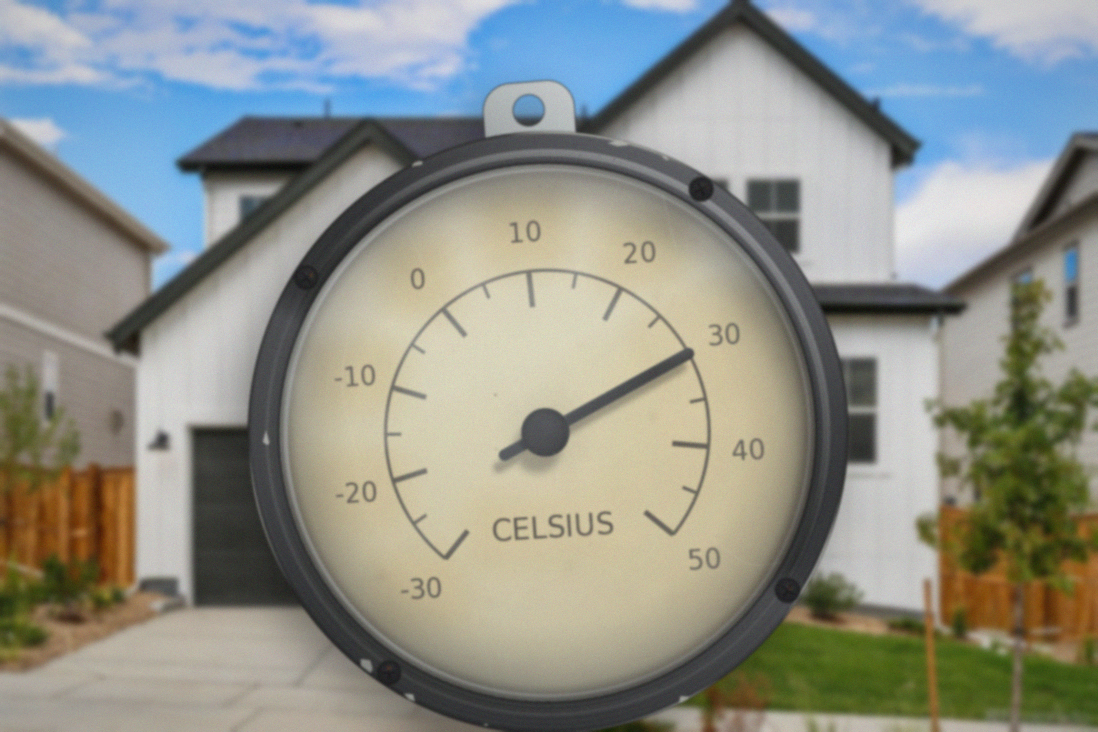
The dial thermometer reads 30 °C
